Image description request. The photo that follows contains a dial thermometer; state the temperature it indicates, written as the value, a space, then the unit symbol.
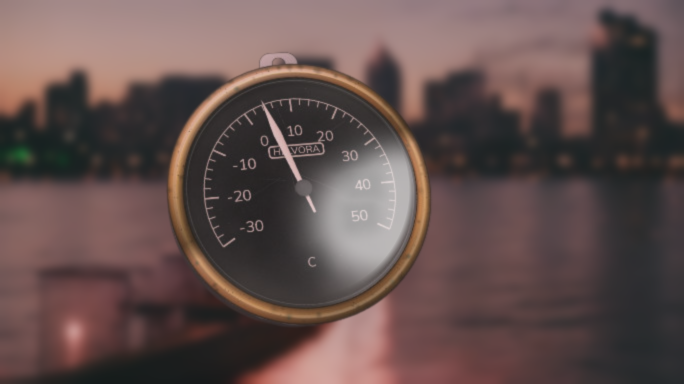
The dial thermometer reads 4 °C
